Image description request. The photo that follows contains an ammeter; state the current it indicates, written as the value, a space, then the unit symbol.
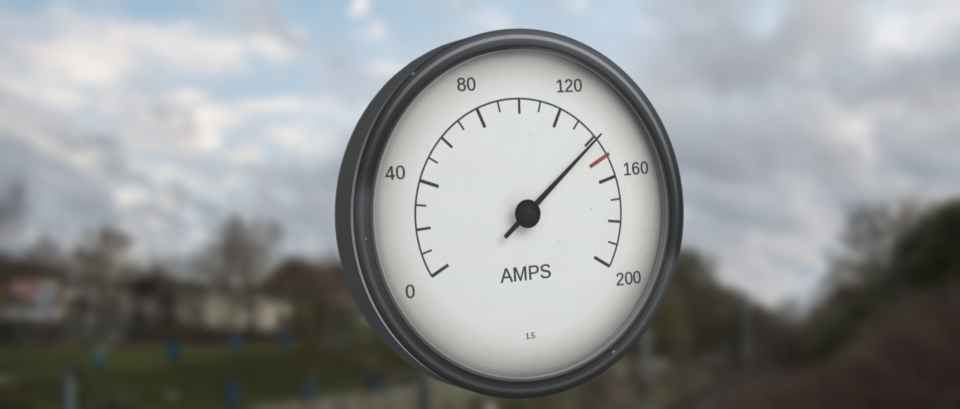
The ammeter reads 140 A
